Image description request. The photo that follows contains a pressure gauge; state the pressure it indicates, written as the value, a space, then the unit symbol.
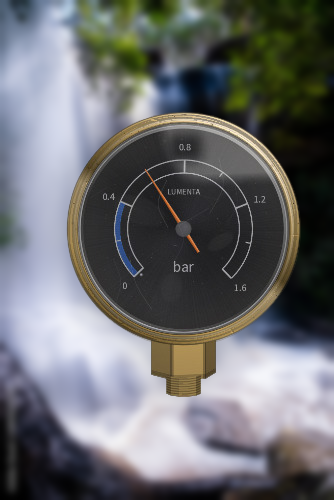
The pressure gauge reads 0.6 bar
